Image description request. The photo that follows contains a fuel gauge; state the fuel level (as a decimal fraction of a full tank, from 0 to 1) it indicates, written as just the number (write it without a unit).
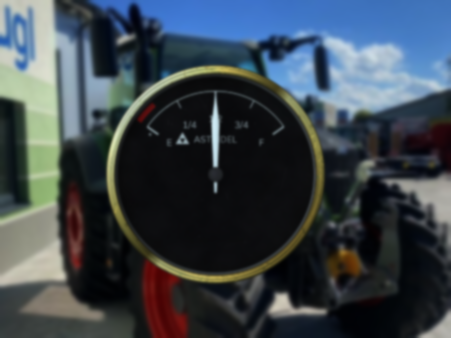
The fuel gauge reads 0.5
